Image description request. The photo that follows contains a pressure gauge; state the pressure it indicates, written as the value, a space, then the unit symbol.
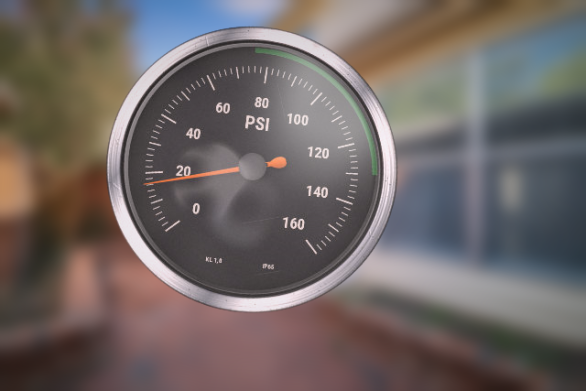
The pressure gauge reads 16 psi
